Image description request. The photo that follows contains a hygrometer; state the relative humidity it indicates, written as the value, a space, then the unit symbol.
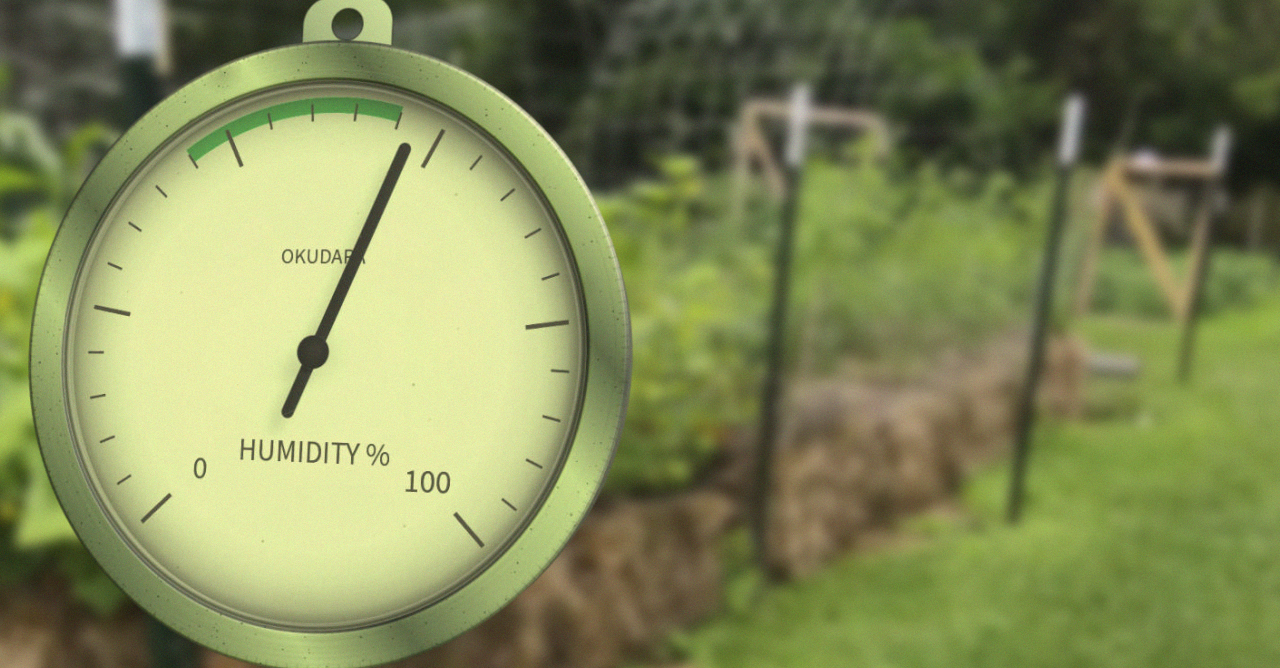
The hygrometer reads 58 %
